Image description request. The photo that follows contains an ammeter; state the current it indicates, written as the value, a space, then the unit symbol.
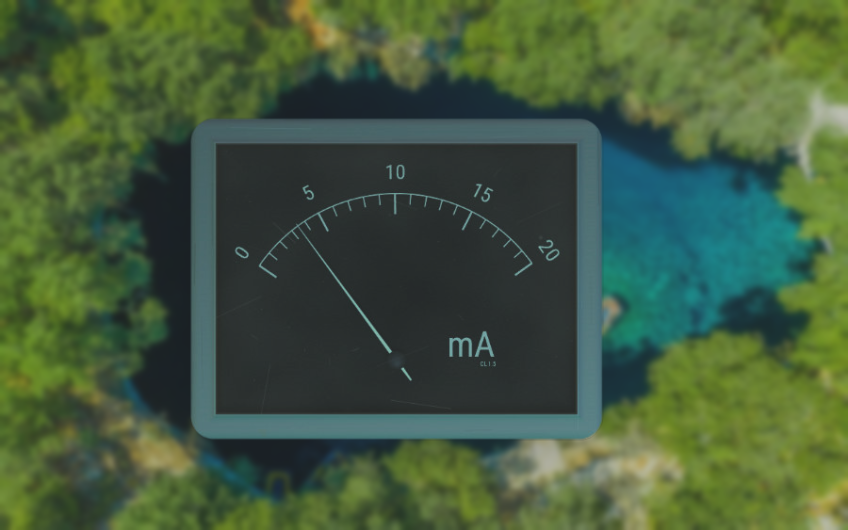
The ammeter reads 3.5 mA
